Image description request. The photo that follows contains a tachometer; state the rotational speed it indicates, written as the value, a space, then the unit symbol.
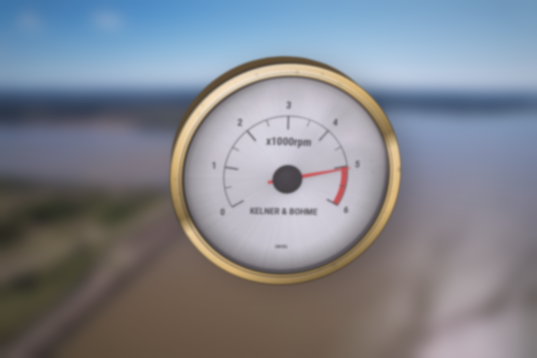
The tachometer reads 5000 rpm
